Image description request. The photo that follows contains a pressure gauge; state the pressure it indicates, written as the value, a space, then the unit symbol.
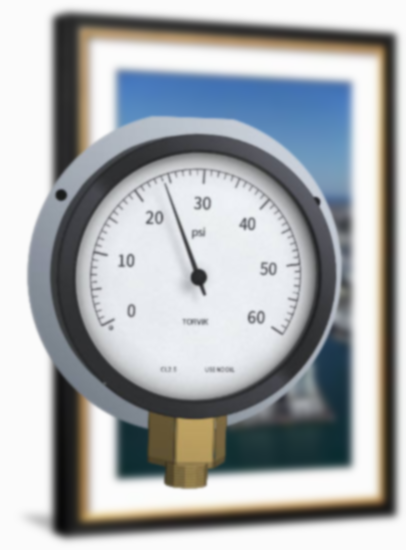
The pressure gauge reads 24 psi
